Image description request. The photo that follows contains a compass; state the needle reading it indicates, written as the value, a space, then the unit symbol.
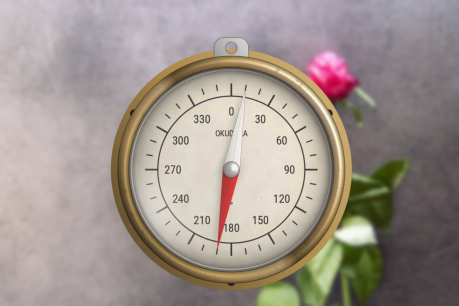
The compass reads 190 °
